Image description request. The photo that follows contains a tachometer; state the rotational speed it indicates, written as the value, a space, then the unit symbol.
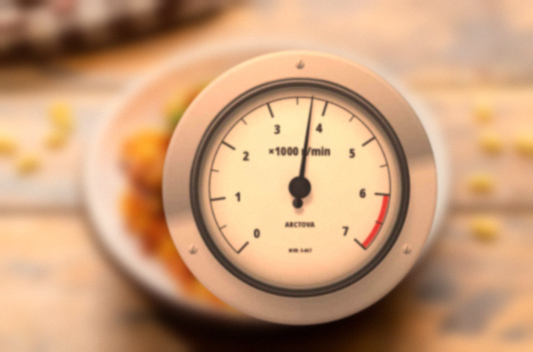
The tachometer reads 3750 rpm
